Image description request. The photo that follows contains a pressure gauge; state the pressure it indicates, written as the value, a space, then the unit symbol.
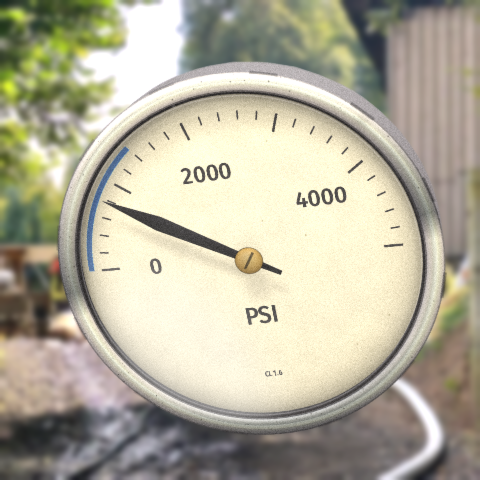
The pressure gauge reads 800 psi
